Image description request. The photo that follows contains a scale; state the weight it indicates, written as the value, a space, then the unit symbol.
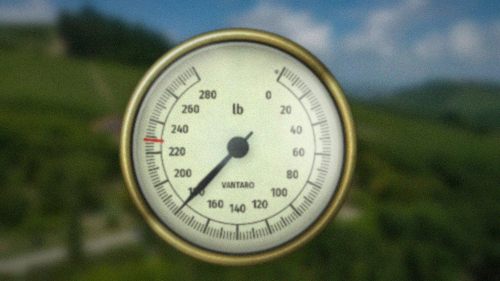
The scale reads 180 lb
